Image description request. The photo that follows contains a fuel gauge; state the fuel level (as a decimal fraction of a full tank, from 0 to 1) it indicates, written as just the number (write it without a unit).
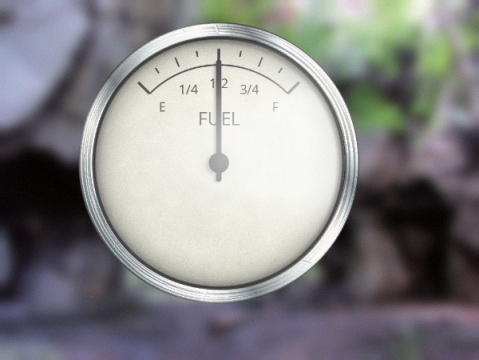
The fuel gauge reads 0.5
